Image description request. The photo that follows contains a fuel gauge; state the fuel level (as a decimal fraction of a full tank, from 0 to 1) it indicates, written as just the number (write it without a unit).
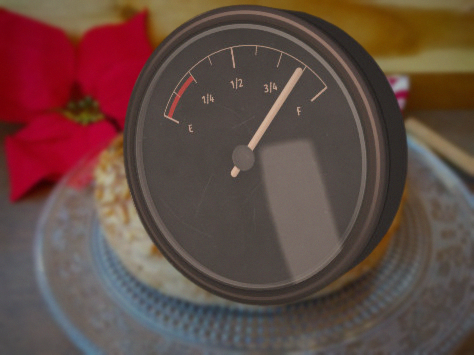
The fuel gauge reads 0.875
